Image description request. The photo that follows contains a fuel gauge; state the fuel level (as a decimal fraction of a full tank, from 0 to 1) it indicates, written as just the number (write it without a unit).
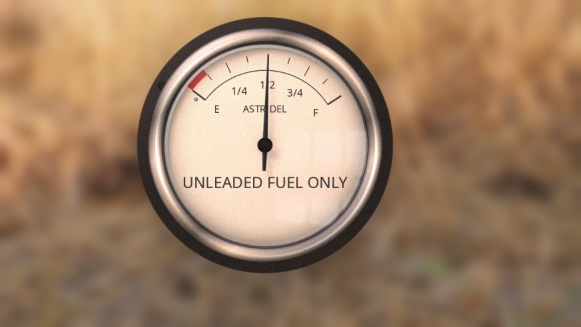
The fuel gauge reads 0.5
